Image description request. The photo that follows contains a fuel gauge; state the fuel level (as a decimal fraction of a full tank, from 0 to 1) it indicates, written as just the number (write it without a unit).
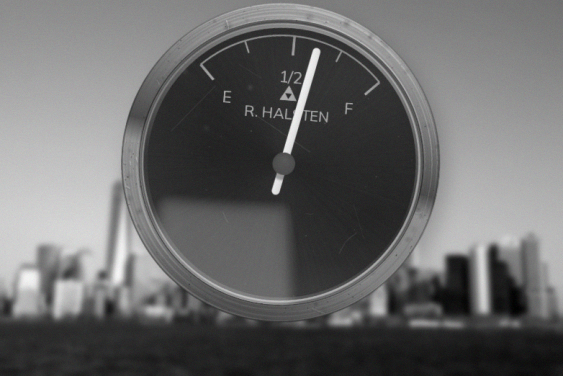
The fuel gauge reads 0.625
